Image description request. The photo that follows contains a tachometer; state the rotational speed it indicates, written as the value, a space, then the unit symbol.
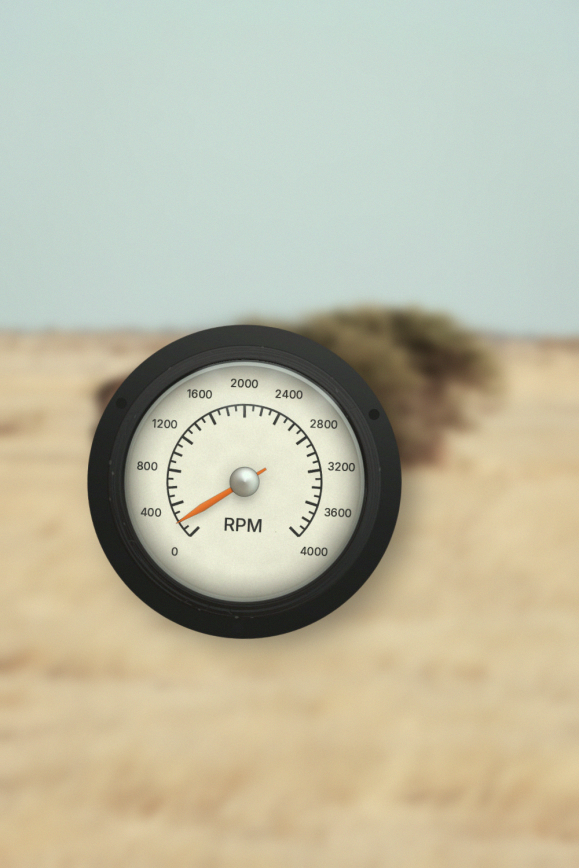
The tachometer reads 200 rpm
